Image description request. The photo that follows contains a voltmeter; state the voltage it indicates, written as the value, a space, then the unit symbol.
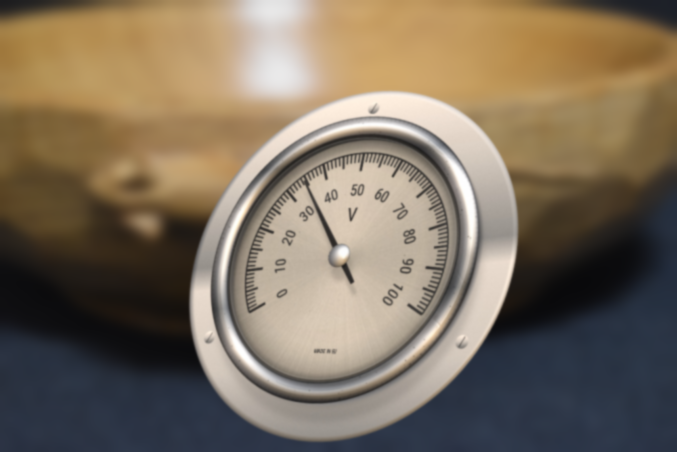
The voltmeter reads 35 V
